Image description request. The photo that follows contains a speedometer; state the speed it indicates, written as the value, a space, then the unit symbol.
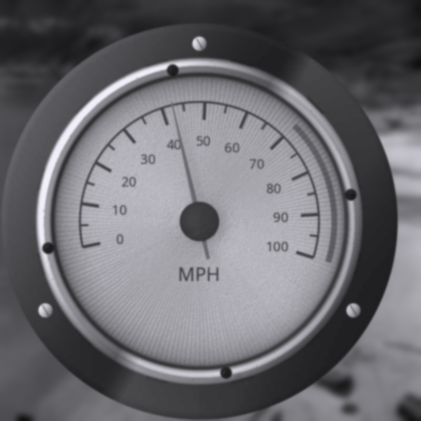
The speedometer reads 42.5 mph
